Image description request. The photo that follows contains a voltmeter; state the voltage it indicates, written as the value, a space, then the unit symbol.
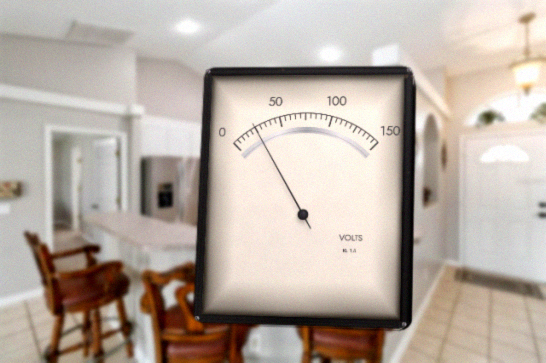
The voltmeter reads 25 V
